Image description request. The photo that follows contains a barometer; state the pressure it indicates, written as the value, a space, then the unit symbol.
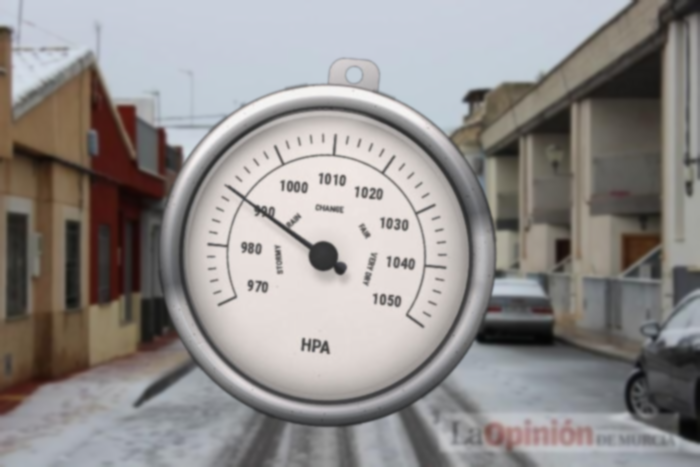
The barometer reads 990 hPa
